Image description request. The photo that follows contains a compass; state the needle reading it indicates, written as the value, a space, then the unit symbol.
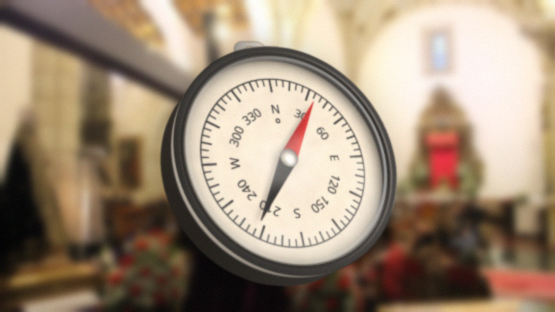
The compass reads 35 °
